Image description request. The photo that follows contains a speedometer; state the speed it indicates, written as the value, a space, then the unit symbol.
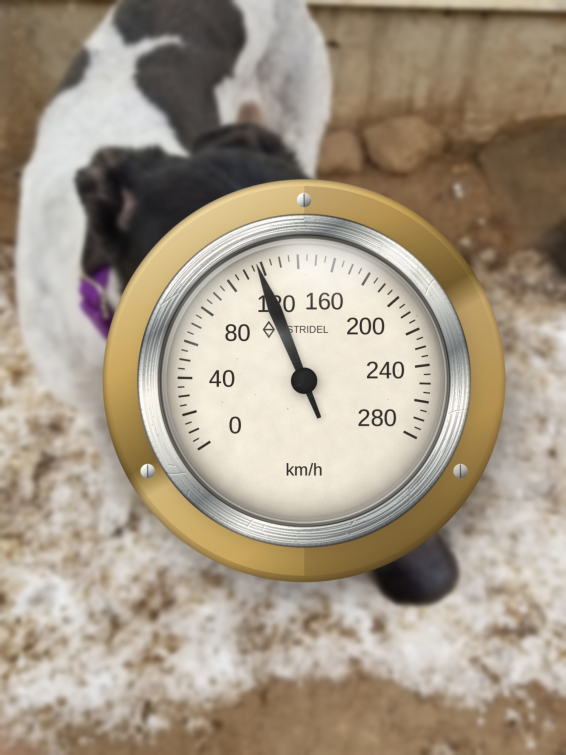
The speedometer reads 117.5 km/h
